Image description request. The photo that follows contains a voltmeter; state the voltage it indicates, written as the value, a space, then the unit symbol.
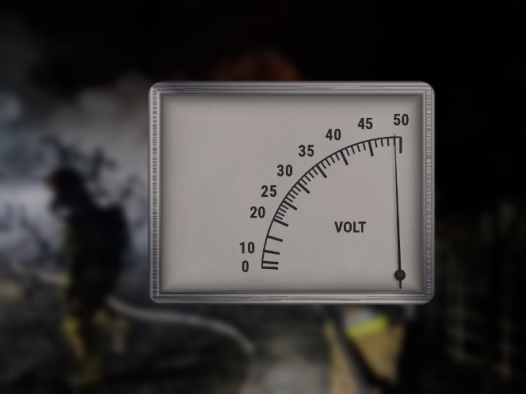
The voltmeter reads 49 V
